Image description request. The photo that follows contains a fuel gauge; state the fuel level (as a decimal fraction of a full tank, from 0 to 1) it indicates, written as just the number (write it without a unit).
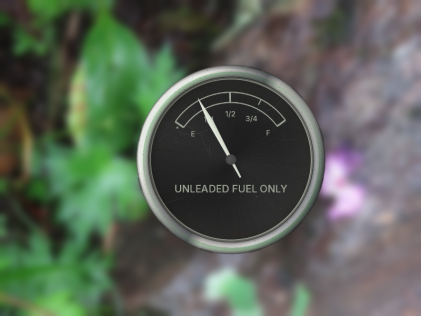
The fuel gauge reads 0.25
